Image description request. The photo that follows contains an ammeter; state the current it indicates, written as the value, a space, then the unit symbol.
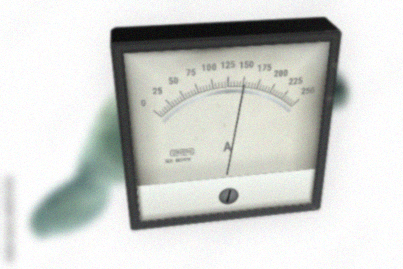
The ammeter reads 150 A
